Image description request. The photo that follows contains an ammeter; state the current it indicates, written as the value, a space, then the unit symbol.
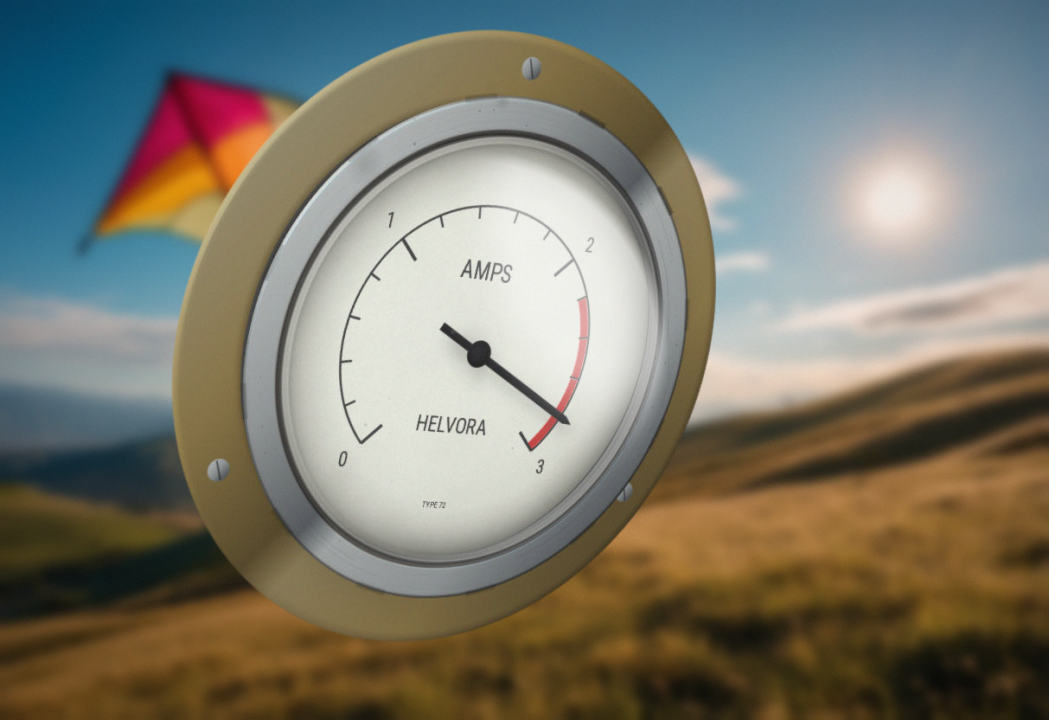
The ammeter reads 2.8 A
